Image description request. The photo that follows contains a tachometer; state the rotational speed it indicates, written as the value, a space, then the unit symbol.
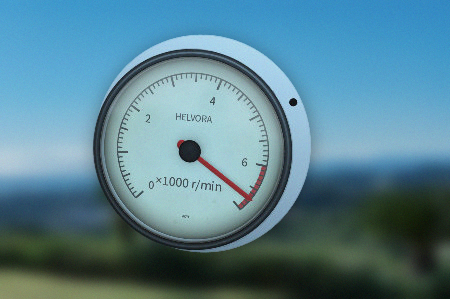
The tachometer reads 6700 rpm
